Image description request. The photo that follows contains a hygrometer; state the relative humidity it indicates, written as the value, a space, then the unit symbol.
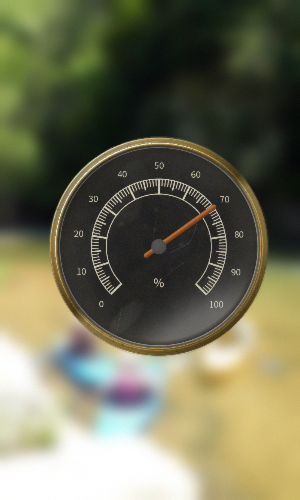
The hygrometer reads 70 %
